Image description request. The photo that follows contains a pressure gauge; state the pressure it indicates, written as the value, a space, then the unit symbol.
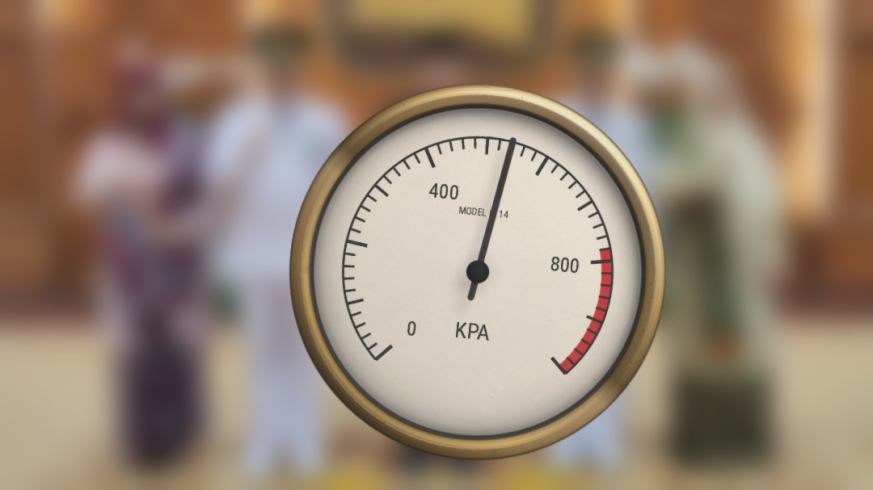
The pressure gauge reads 540 kPa
